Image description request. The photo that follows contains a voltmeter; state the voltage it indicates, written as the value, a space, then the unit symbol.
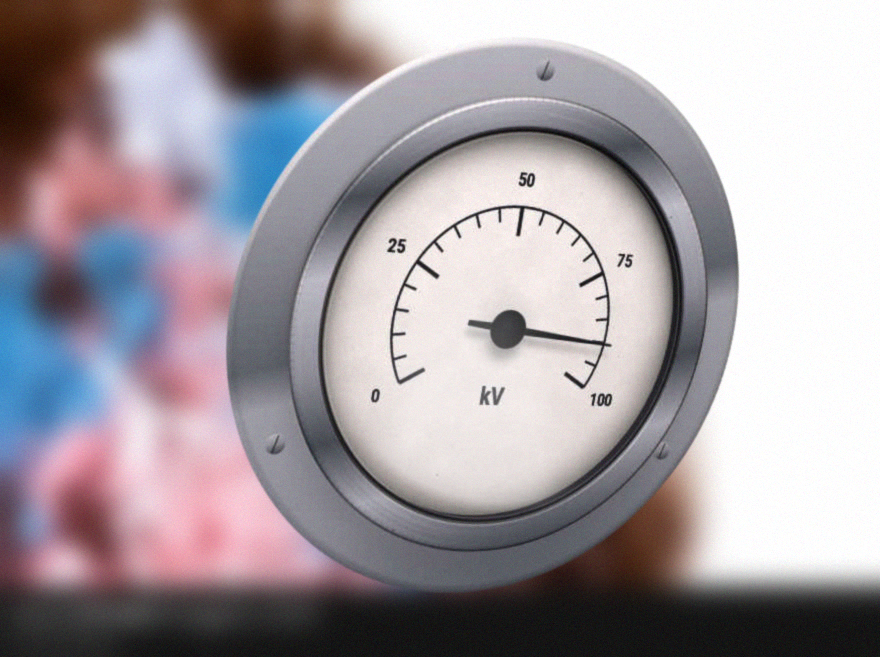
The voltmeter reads 90 kV
